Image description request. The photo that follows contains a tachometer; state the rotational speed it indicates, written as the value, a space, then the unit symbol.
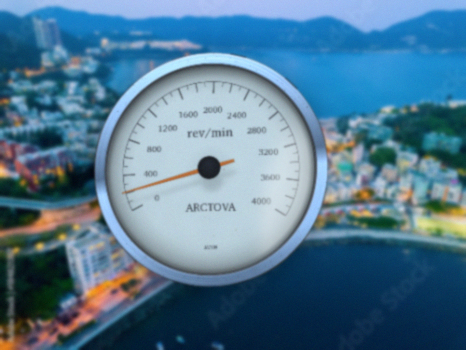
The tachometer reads 200 rpm
